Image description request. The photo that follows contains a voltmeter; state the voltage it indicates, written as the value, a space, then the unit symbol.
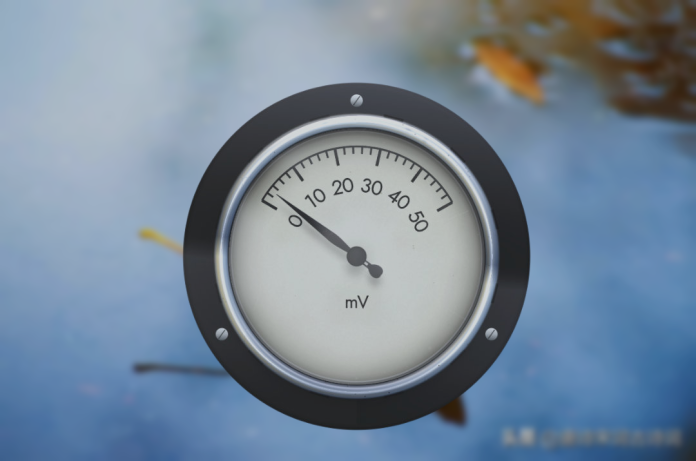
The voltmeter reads 3 mV
